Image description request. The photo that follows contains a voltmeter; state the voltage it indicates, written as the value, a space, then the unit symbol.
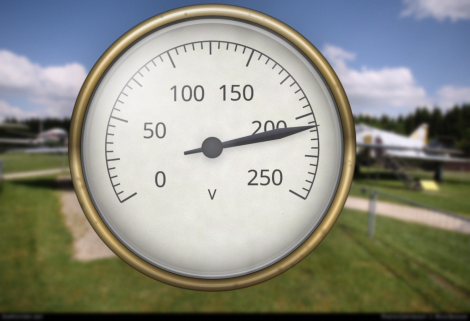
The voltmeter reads 207.5 V
